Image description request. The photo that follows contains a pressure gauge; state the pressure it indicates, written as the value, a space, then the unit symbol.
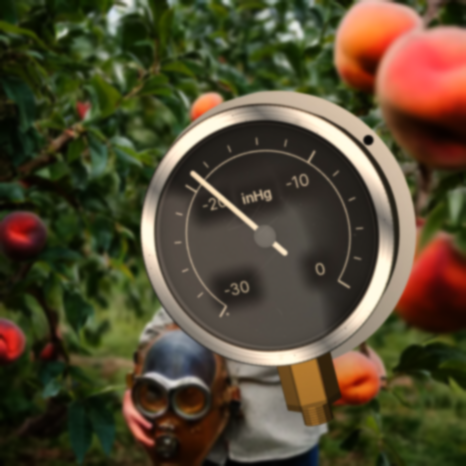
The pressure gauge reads -19 inHg
